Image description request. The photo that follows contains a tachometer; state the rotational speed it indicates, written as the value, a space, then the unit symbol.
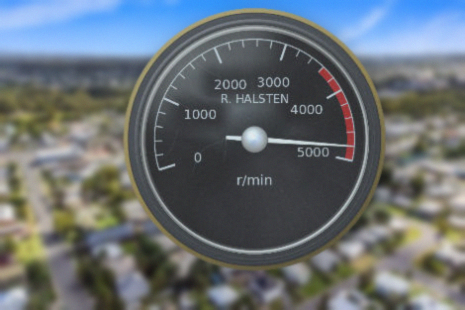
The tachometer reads 4800 rpm
